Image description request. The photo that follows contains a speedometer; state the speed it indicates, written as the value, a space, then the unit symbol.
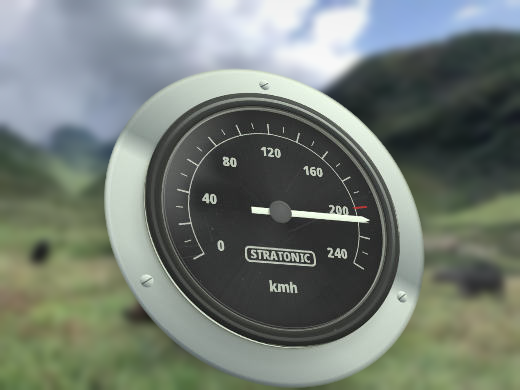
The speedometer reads 210 km/h
